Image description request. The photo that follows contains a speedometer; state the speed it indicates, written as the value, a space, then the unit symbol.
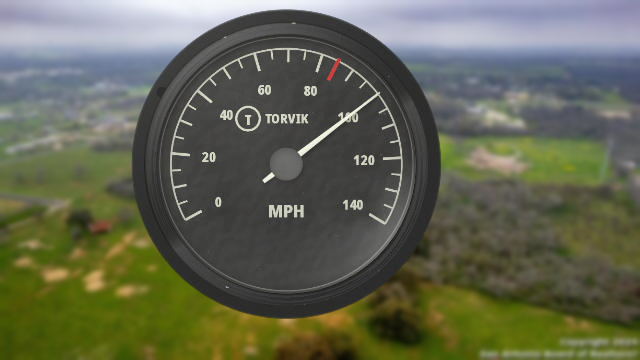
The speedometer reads 100 mph
